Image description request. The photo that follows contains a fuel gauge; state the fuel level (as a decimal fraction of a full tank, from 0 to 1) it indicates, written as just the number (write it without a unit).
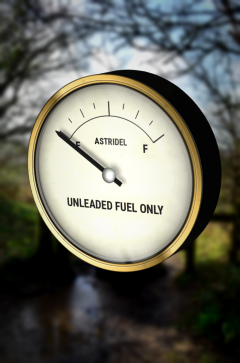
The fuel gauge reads 0
